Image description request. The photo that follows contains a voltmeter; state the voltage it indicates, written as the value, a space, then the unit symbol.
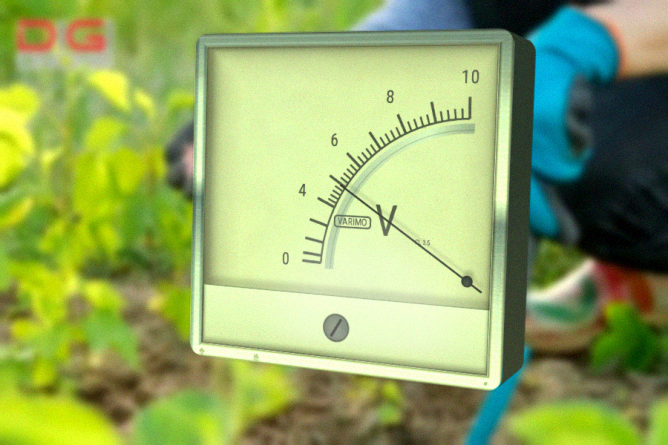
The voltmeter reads 5 V
